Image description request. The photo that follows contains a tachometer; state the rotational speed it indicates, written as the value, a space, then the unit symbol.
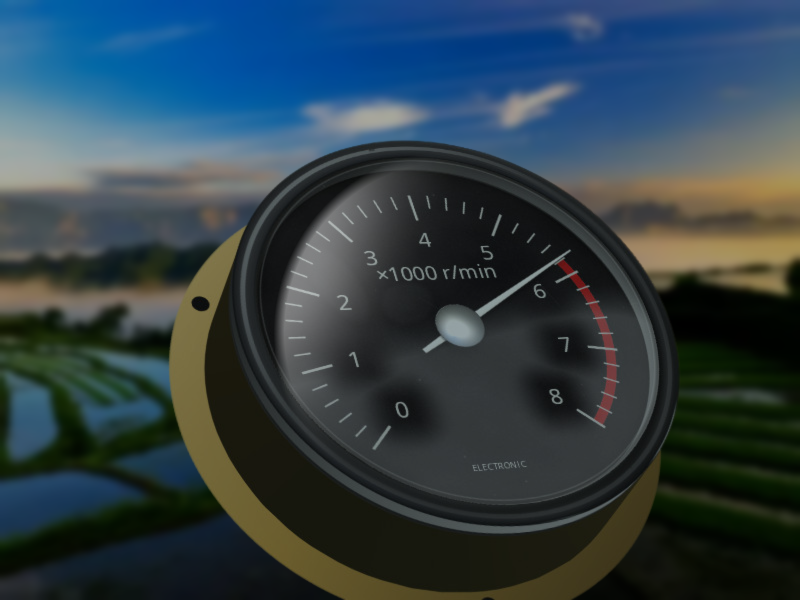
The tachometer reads 5800 rpm
